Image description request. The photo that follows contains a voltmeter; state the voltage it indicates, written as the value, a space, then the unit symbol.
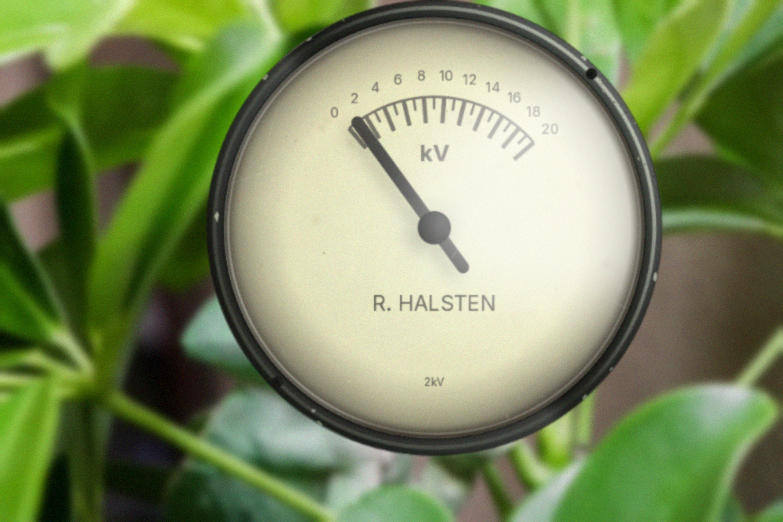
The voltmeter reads 1 kV
